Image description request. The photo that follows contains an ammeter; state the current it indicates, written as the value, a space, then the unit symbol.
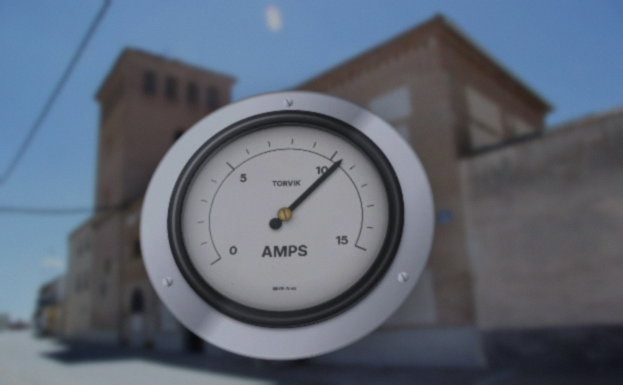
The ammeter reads 10.5 A
